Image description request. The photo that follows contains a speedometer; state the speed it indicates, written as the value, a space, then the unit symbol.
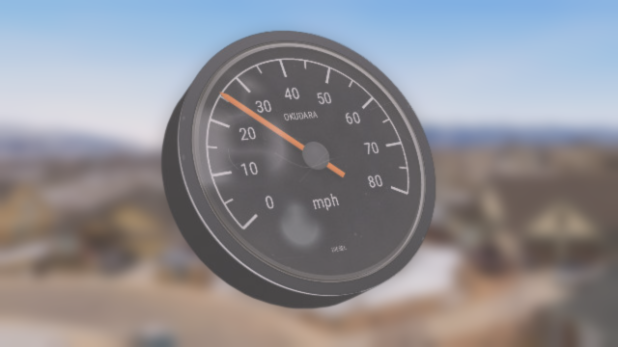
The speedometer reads 25 mph
